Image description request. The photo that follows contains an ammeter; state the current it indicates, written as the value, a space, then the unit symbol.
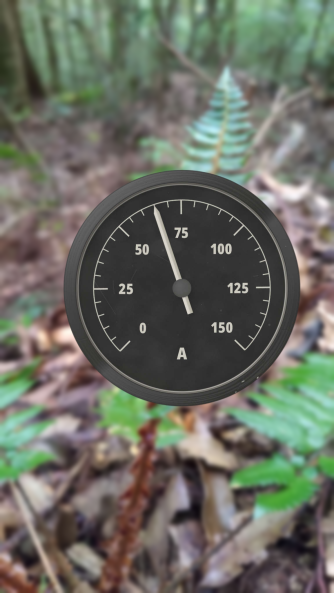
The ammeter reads 65 A
